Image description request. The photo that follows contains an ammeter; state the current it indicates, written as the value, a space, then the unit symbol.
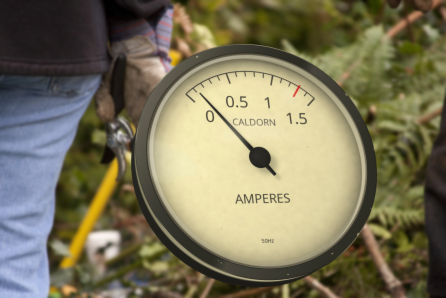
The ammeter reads 0.1 A
